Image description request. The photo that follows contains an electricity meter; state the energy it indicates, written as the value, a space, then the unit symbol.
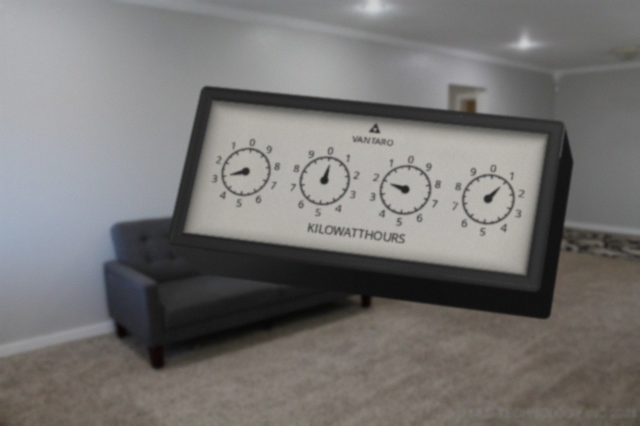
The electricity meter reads 3021 kWh
